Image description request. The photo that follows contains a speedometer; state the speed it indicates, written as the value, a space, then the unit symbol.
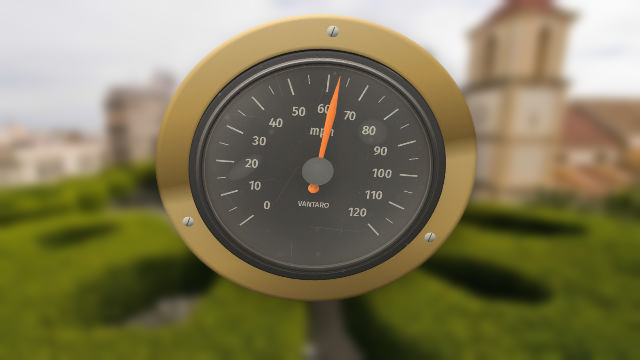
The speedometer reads 62.5 mph
